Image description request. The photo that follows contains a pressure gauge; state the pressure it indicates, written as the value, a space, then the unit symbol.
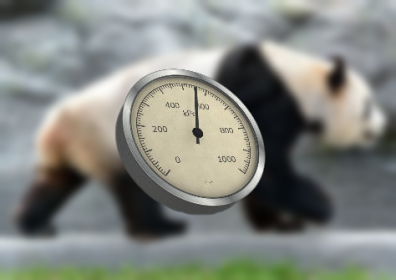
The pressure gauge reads 550 kPa
